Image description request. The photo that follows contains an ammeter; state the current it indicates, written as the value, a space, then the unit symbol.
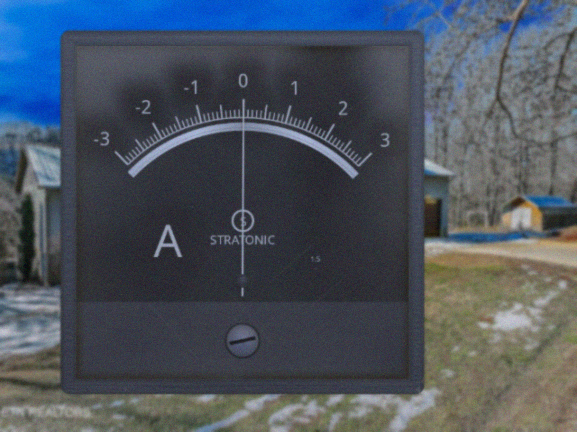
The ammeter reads 0 A
